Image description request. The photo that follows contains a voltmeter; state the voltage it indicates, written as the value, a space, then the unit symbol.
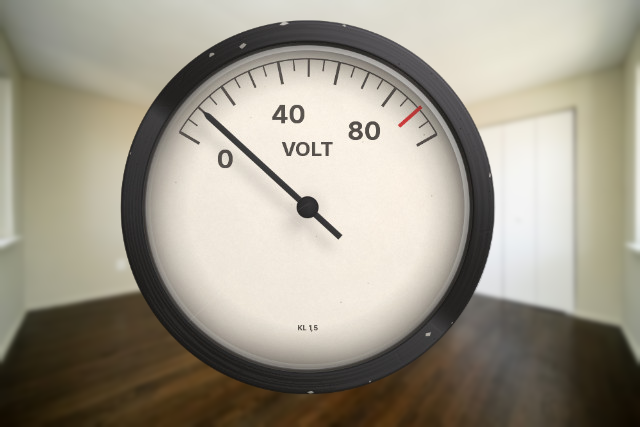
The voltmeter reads 10 V
